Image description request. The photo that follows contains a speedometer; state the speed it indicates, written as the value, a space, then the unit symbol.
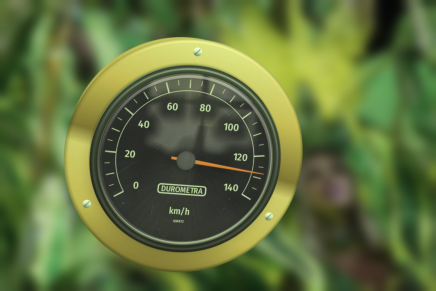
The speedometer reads 127.5 km/h
